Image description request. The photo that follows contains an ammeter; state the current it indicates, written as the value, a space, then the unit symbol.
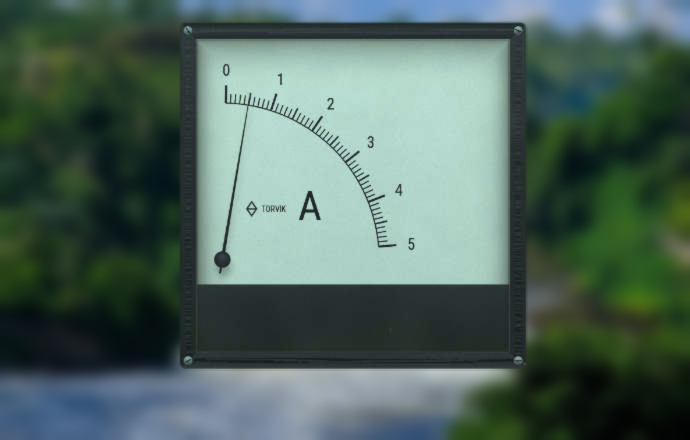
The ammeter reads 0.5 A
